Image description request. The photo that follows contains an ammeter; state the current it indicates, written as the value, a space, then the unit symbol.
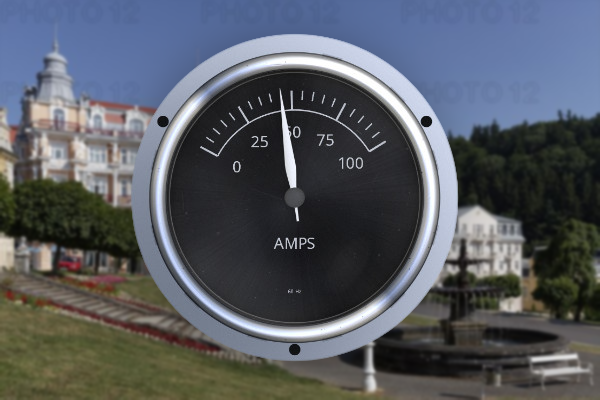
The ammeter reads 45 A
